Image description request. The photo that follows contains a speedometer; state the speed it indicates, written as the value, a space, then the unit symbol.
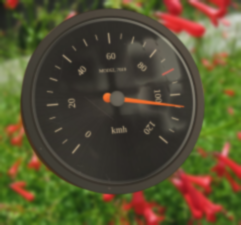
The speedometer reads 105 km/h
